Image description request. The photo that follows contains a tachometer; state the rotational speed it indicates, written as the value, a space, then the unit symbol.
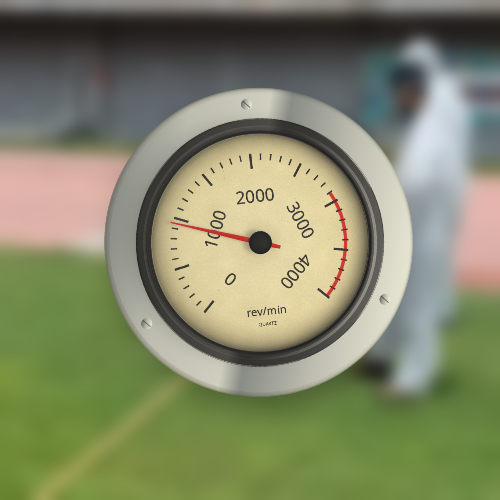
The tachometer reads 950 rpm
